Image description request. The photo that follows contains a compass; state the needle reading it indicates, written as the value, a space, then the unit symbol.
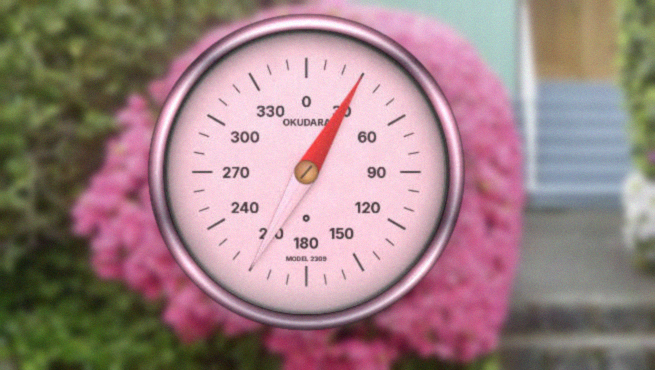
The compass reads 30 °
